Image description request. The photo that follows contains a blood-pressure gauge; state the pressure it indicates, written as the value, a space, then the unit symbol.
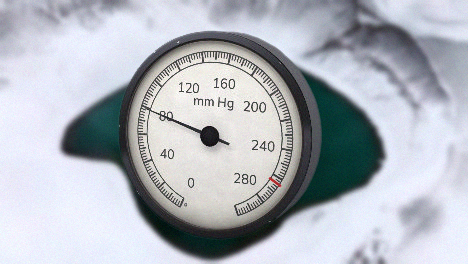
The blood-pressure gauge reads 80 mmHg
